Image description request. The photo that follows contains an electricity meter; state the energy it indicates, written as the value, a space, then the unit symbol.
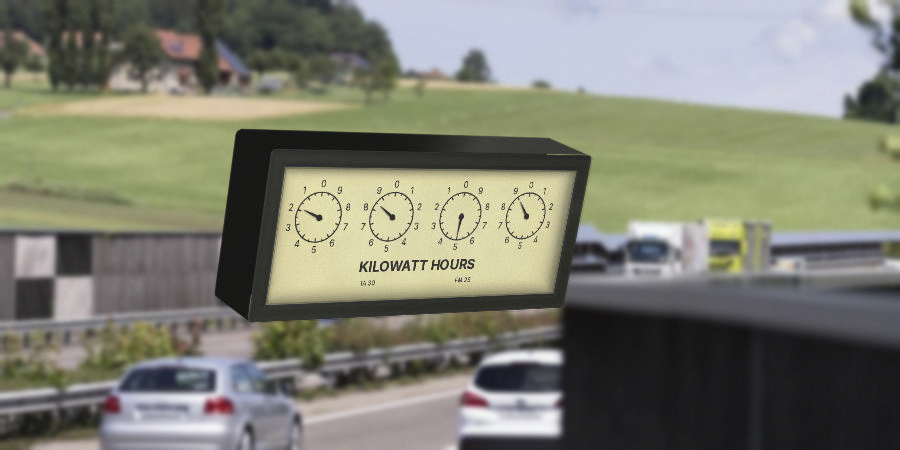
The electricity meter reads 1849 kWh
